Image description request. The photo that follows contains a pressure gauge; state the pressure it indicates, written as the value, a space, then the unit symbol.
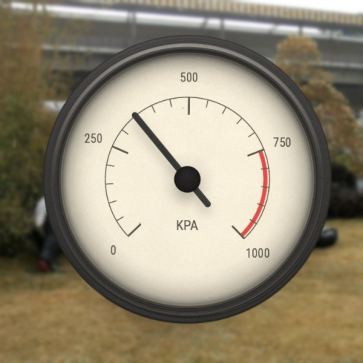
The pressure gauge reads 350 kPa
